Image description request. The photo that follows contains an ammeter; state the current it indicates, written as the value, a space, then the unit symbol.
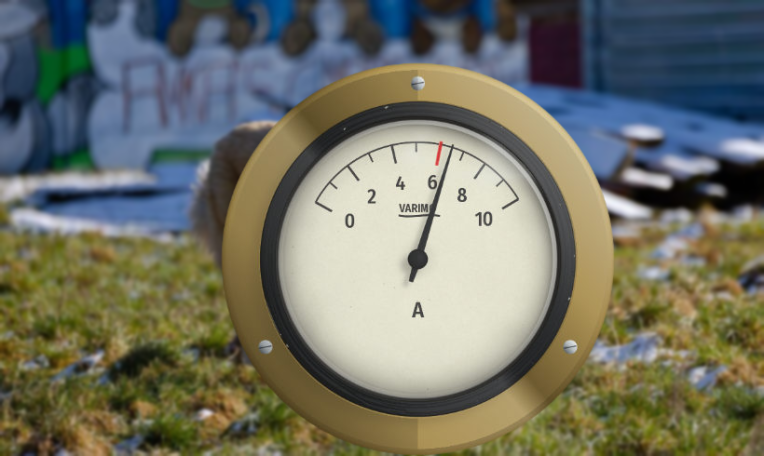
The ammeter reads 6.5 A
